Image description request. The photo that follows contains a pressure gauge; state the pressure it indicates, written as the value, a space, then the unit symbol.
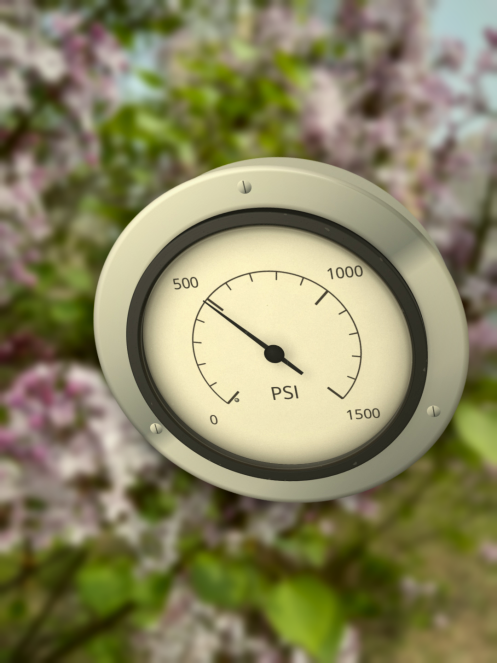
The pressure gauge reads 500 psi
